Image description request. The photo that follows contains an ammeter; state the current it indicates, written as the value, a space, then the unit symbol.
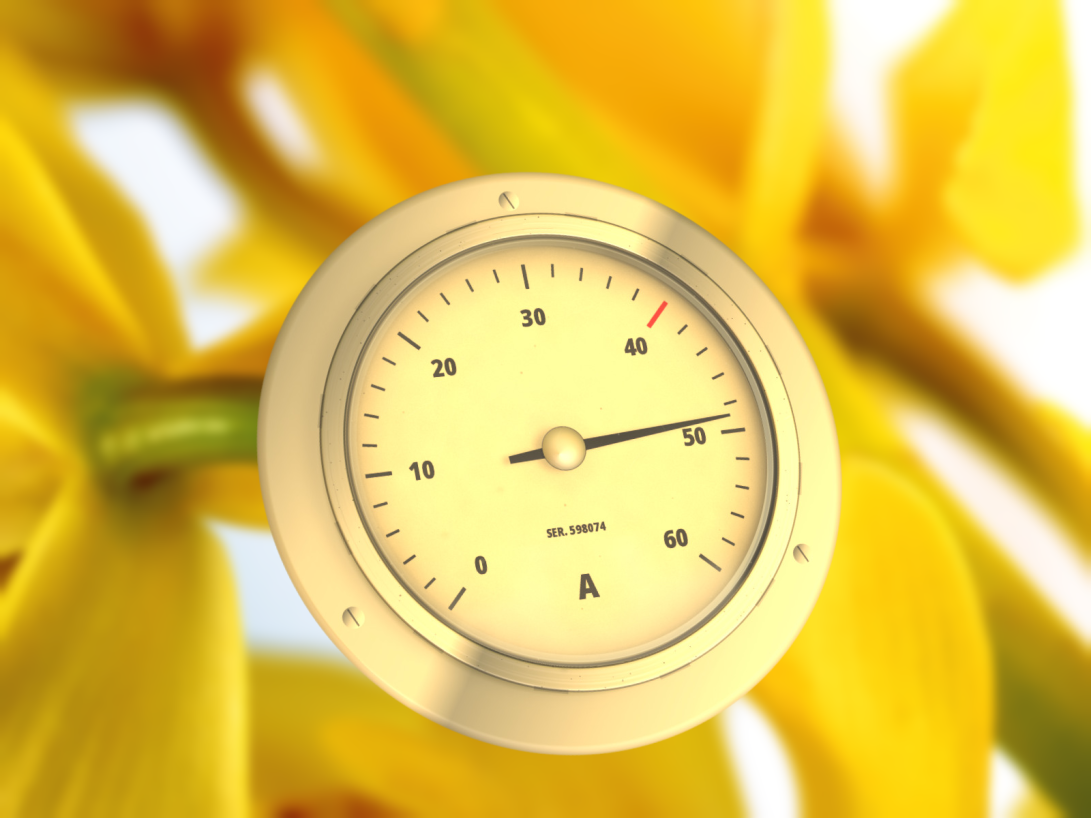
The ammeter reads 49 A
